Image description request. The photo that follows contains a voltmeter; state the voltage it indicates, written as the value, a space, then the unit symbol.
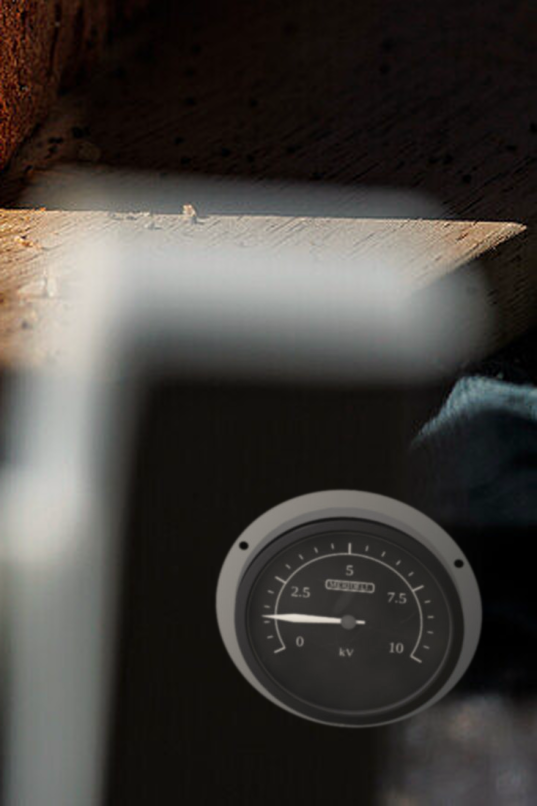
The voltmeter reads 1.25 kV
